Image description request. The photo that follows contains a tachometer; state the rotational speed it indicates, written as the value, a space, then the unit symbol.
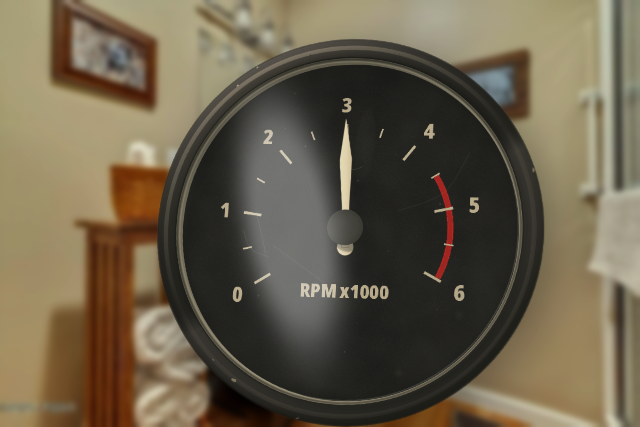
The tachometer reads 3000 rpm
